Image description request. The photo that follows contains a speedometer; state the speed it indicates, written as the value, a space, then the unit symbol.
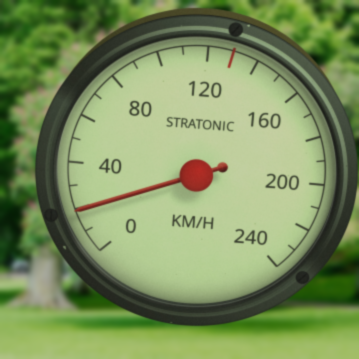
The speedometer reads 20 km/h
